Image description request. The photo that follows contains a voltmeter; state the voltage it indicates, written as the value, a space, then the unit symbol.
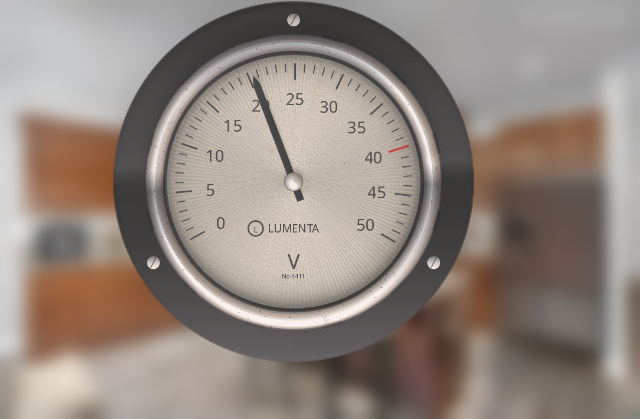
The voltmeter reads 20.5 V
